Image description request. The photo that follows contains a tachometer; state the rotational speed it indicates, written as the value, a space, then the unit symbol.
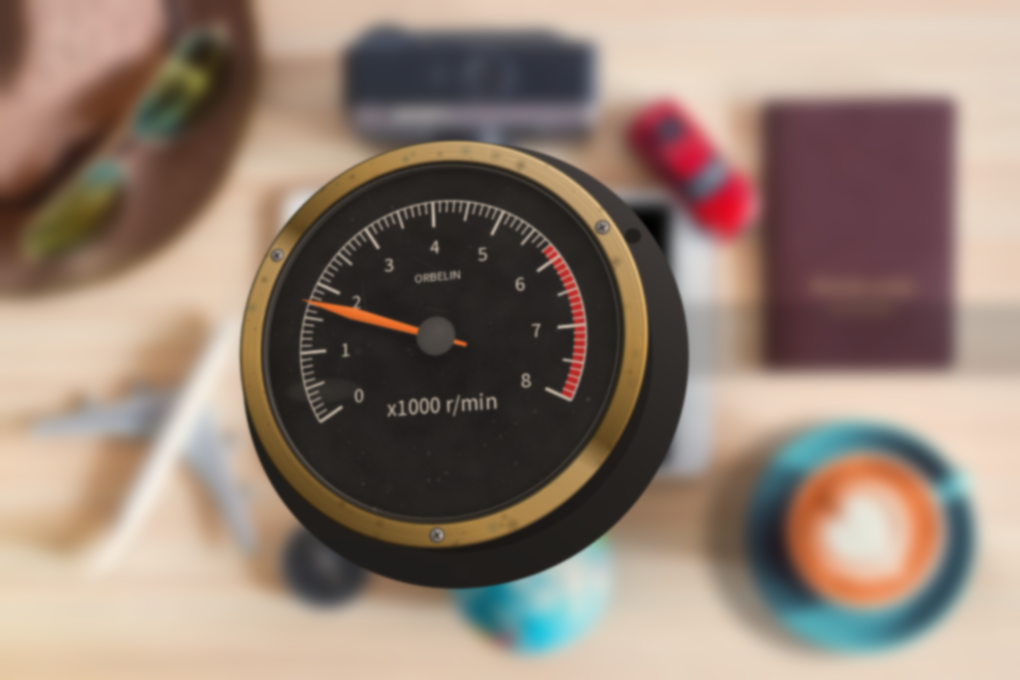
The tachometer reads 1700 rpm
